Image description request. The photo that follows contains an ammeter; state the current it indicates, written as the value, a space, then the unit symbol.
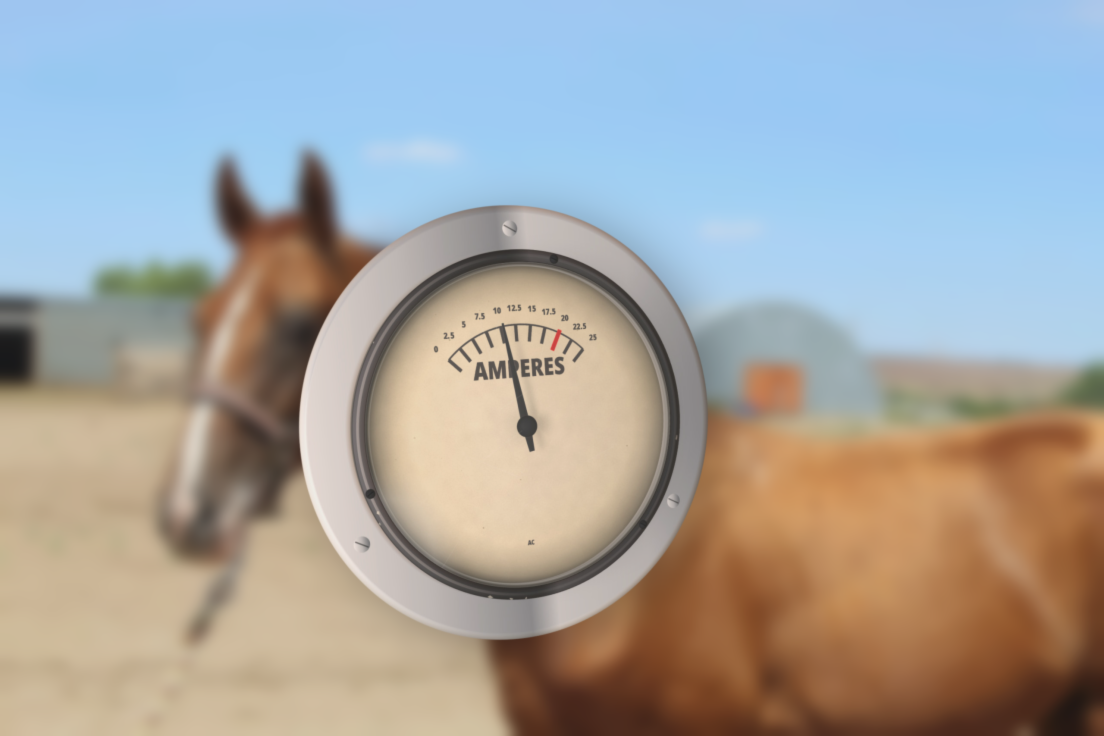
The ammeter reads 10 A
